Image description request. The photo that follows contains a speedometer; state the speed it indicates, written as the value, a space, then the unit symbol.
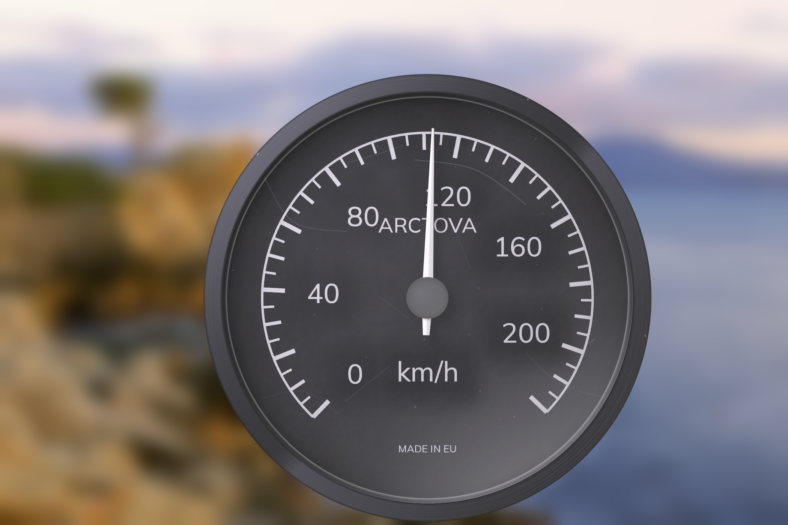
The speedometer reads 112.5 km/h
